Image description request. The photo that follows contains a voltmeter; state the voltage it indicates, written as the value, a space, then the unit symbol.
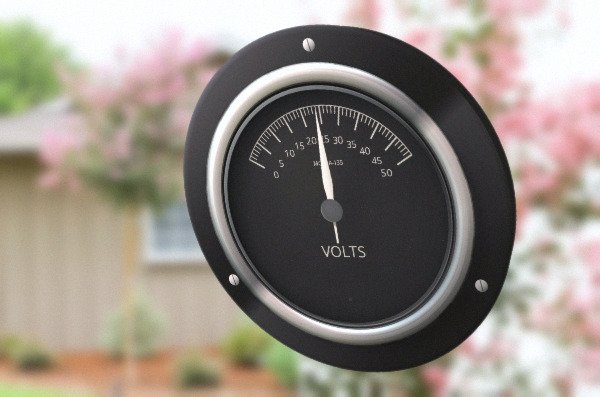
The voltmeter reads 25 V
